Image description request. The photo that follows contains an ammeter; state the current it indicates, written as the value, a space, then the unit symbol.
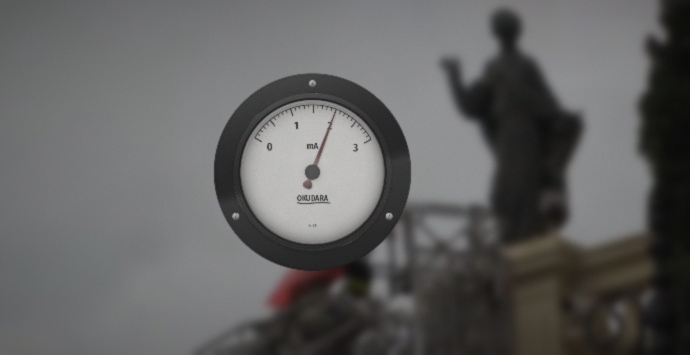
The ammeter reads 2 mA
